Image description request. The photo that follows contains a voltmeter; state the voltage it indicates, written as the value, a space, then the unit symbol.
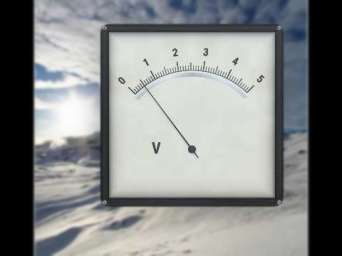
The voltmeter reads 0.5 V
